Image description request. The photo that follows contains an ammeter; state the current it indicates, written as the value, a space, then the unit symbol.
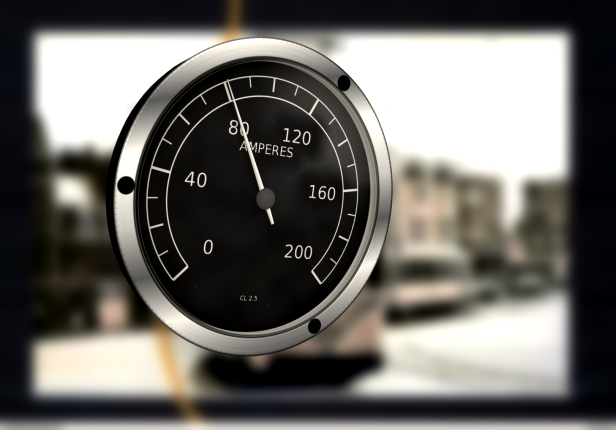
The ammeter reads 80 A
